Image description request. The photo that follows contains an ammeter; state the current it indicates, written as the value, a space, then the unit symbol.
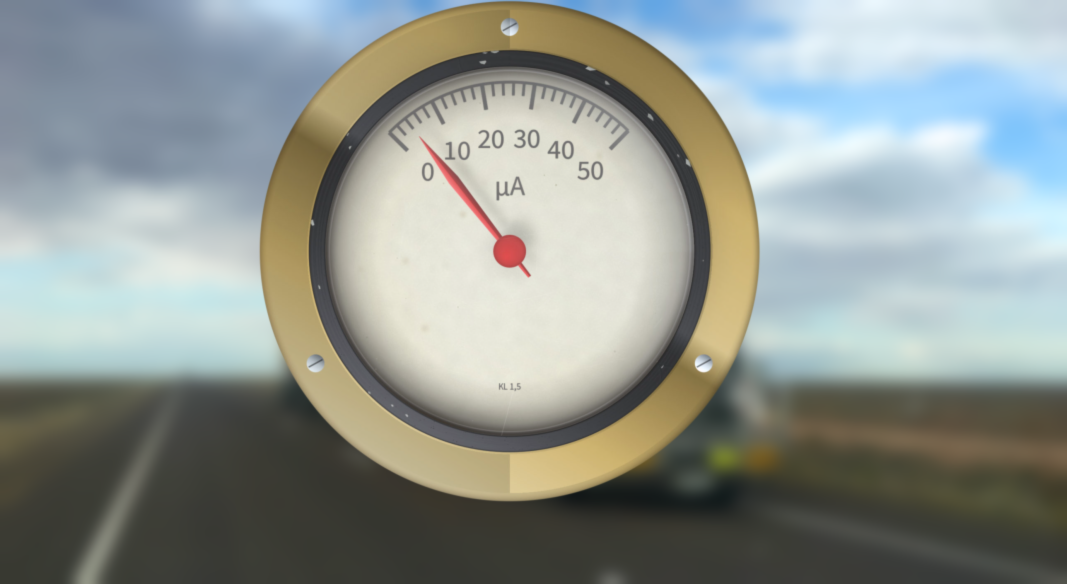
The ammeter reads 4 µA
